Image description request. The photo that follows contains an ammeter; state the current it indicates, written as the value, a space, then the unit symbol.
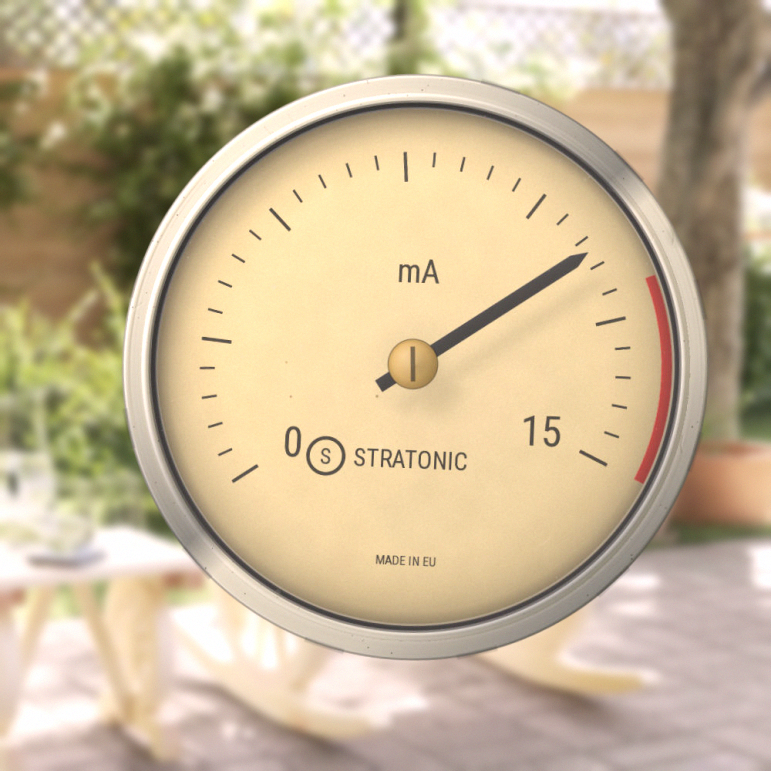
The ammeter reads 11.25 mA
